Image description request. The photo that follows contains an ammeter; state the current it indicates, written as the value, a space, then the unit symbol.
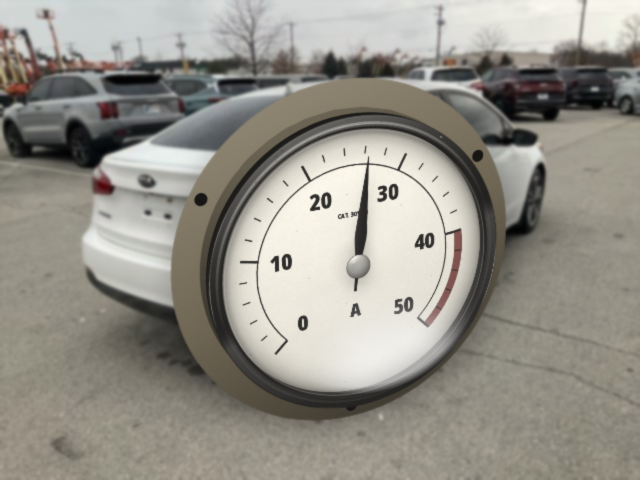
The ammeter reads 26 A
